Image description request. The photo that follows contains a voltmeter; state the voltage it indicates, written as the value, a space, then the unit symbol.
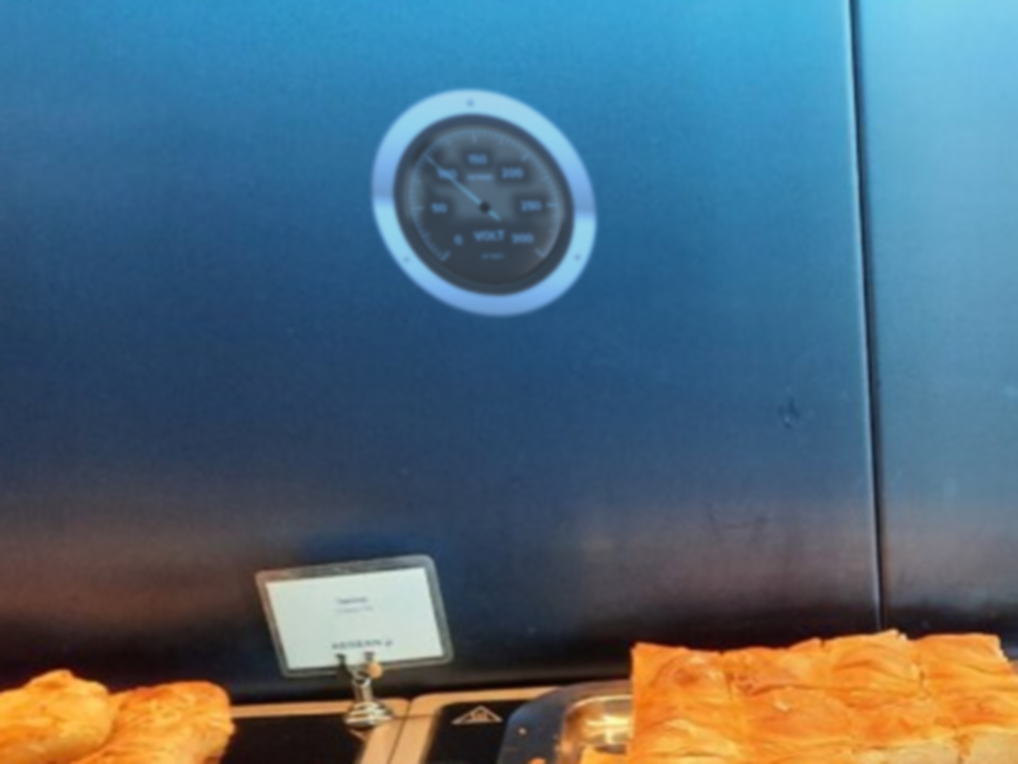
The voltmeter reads 100 V
